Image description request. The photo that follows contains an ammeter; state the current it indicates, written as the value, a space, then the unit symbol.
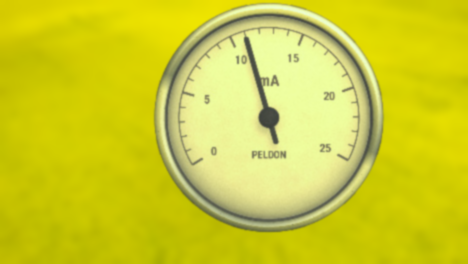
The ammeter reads 11 mA
